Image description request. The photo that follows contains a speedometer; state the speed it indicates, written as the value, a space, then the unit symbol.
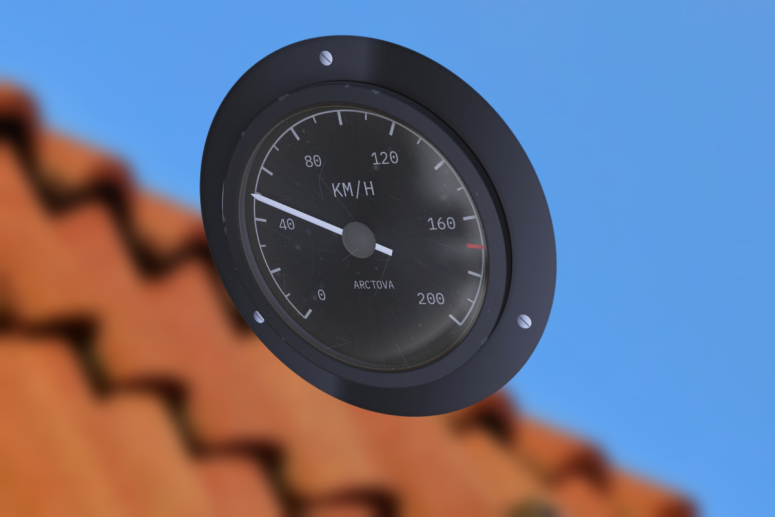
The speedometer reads 50 km/h
